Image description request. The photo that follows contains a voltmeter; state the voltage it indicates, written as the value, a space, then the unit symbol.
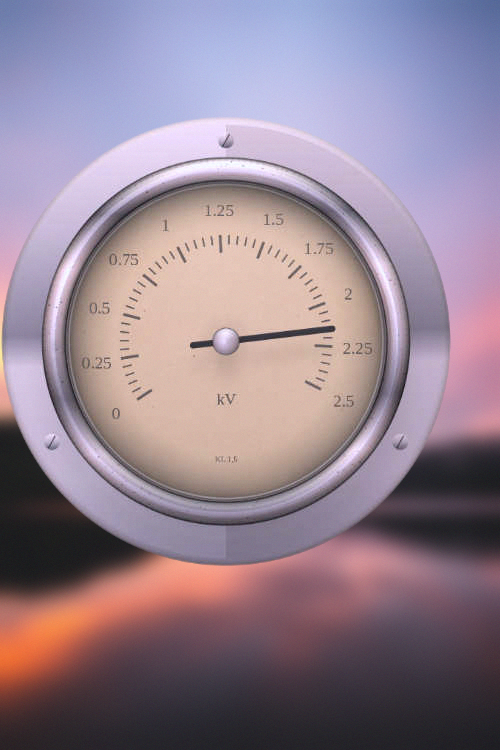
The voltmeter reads 2.15 kV
